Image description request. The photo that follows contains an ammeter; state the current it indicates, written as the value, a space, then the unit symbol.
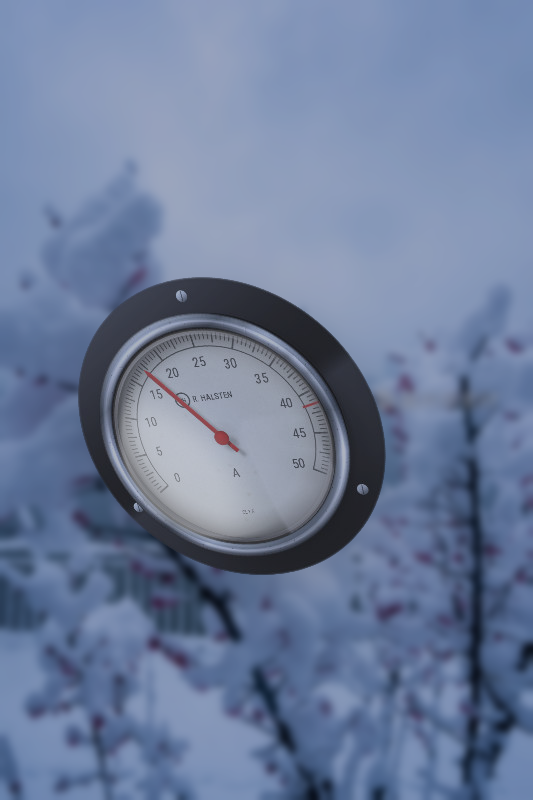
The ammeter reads 17.5 A
